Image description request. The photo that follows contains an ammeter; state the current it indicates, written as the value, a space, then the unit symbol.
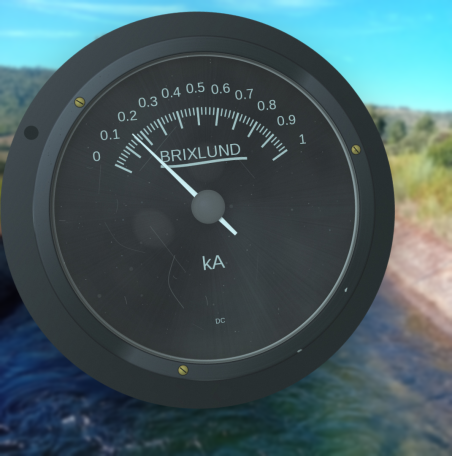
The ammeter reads 0.16 kA
